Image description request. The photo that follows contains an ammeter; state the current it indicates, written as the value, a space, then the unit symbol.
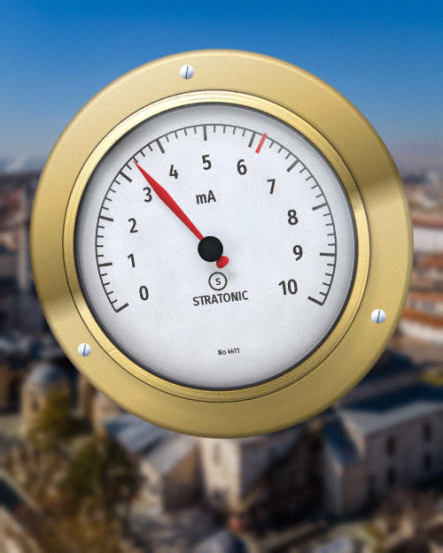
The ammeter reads 3.4 mA
